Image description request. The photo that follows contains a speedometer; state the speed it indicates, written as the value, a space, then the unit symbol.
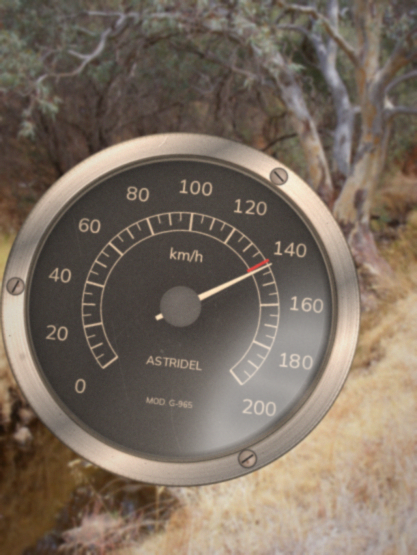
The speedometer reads 142.5 km/h
